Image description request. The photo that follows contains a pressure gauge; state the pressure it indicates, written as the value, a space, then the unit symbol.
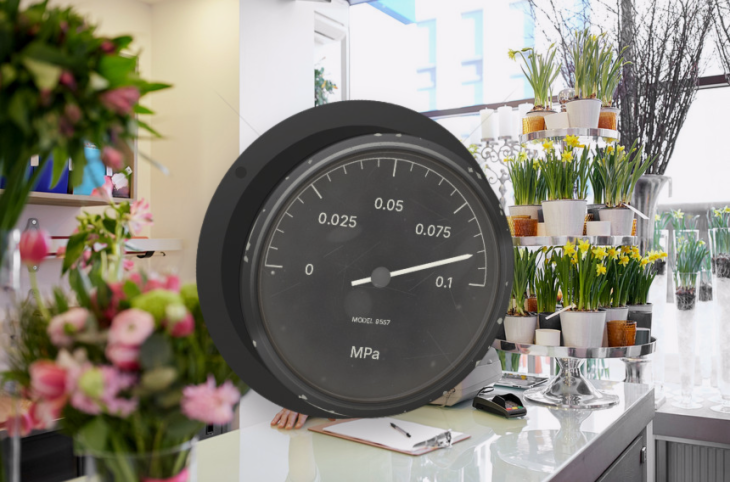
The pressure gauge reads 0.09 MPa
